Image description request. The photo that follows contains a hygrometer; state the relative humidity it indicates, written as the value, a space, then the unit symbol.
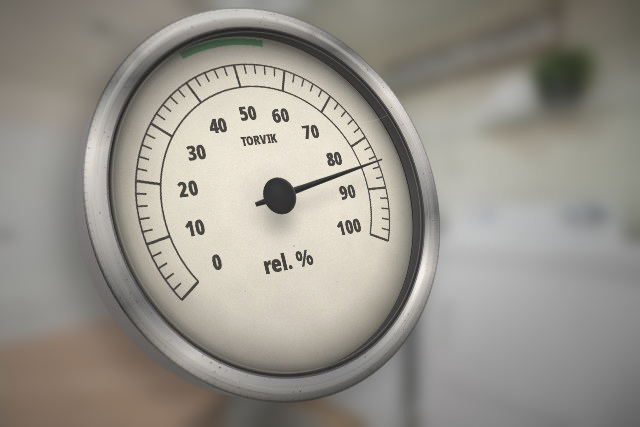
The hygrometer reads 85 %
